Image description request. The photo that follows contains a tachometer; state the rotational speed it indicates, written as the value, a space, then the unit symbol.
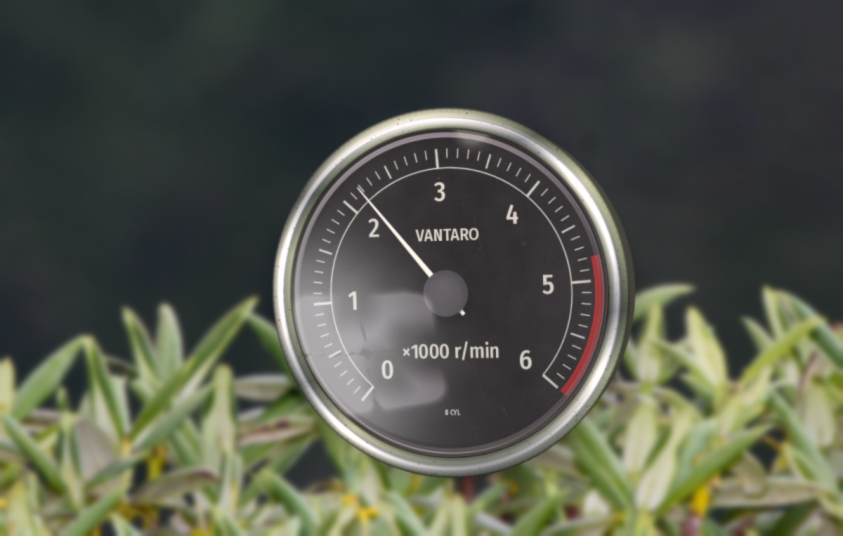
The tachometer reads 2200 rpm
